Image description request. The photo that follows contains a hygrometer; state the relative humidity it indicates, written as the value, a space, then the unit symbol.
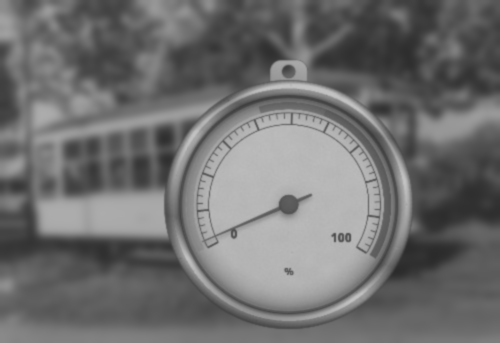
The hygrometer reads 2 %
